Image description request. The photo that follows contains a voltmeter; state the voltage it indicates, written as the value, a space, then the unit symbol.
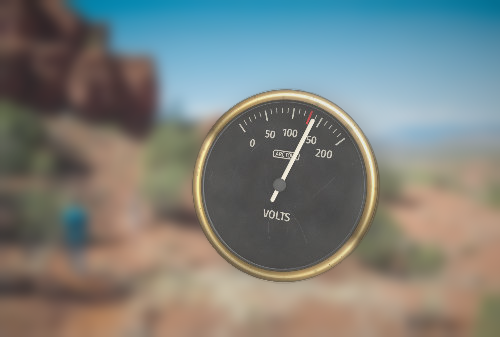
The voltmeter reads 140 V
